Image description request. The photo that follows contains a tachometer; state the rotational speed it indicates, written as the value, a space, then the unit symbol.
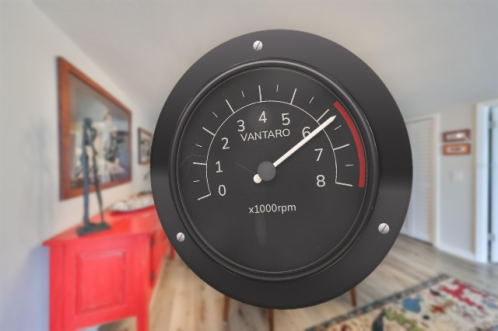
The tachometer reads 6250 rpm
